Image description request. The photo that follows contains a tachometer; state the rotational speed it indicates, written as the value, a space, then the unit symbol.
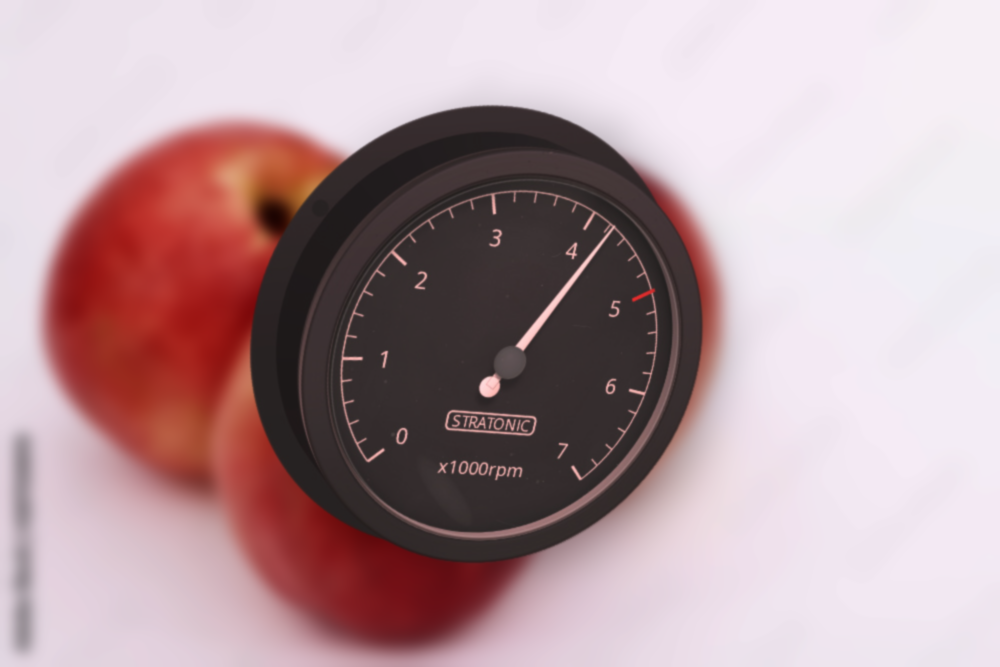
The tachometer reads 4200 rpm
